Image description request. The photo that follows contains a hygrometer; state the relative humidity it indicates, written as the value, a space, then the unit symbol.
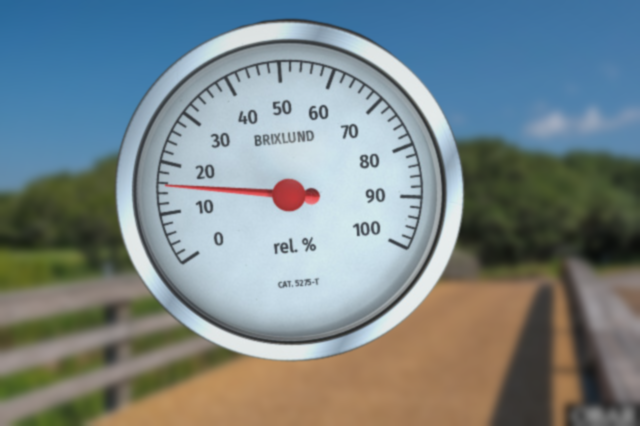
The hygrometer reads 16 %
